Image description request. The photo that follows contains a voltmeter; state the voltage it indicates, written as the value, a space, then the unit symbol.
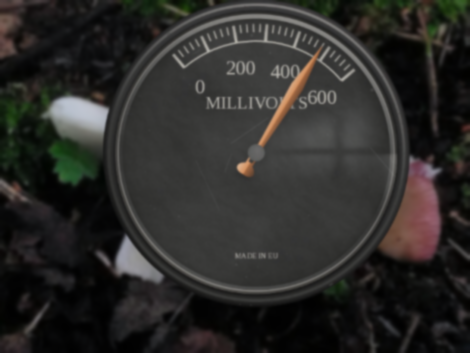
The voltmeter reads 480 mV
